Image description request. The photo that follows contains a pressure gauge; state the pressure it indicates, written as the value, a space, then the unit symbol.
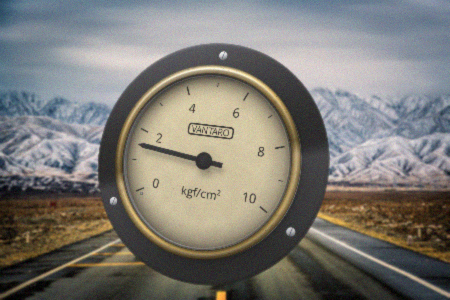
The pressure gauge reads 1.5 kg/cm²
